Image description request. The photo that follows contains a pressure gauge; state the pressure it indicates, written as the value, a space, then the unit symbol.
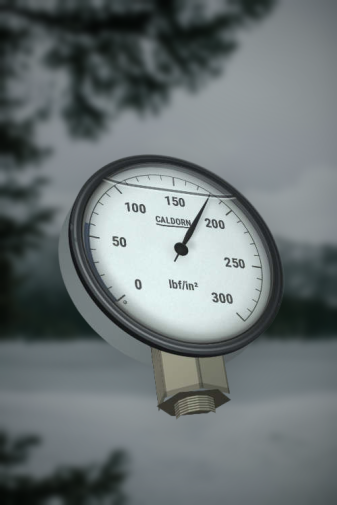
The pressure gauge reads 180 psi
